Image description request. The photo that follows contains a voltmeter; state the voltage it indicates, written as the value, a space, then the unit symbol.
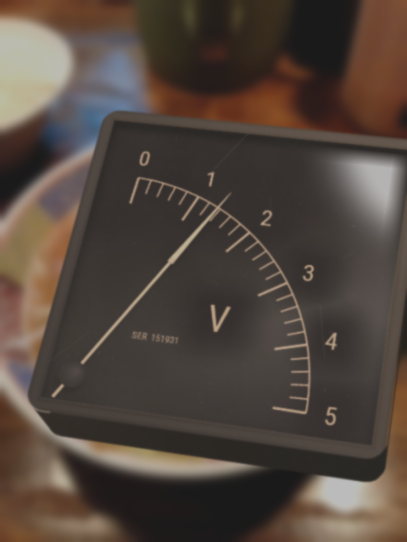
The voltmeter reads 1.4 V
